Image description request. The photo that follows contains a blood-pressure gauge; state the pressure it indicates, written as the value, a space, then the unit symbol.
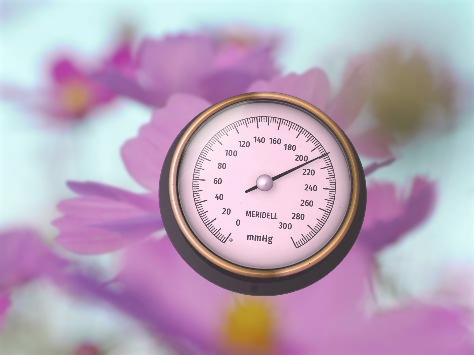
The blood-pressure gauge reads 210 mmHg
